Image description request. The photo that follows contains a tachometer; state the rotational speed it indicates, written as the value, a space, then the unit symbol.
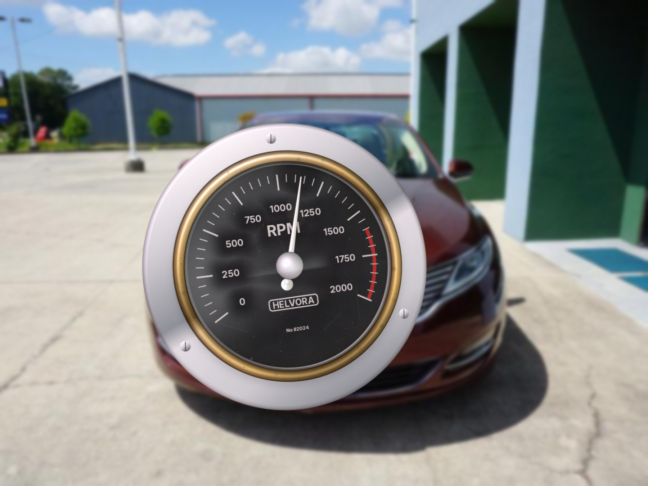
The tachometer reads 1125 rpm
